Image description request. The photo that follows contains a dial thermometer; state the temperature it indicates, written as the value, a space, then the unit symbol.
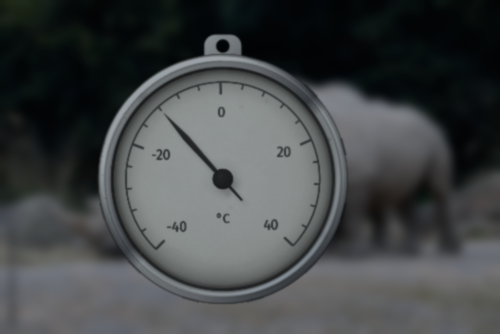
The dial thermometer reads -12 °C
